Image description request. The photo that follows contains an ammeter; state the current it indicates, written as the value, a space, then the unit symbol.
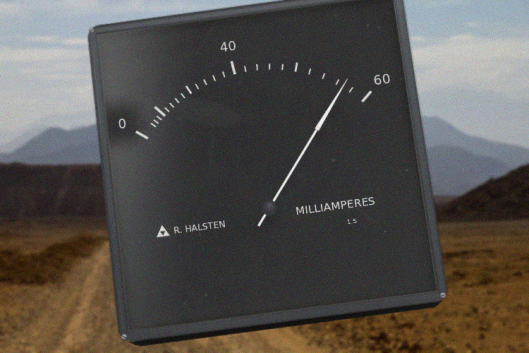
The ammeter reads 57 mA
